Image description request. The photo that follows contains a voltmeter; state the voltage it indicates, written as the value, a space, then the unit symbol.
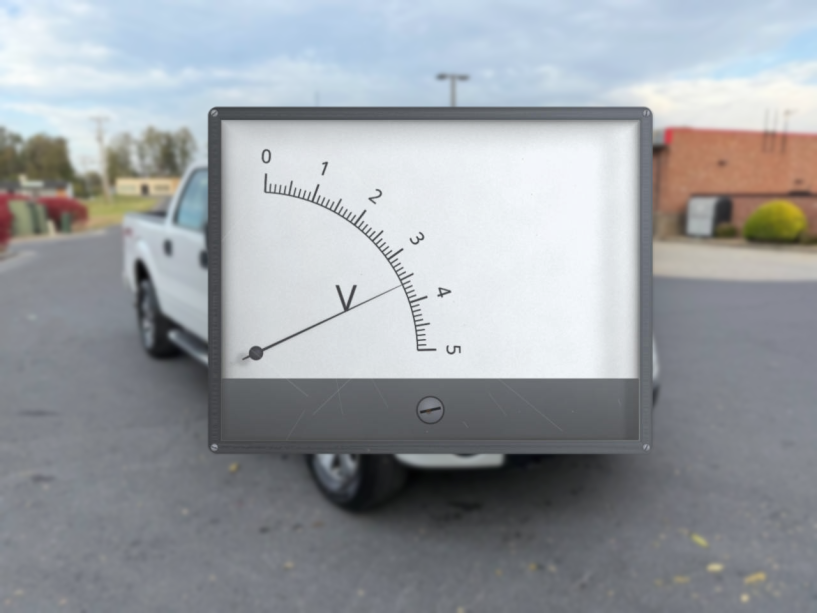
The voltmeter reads 3.6 V
